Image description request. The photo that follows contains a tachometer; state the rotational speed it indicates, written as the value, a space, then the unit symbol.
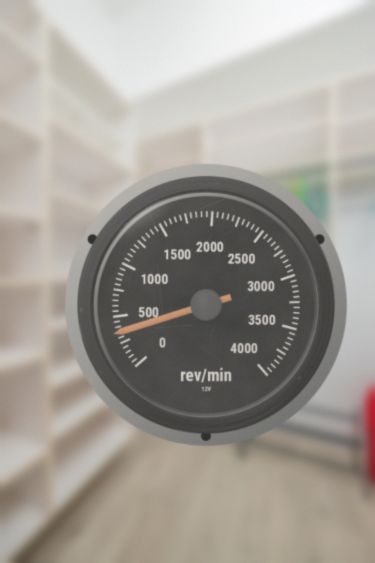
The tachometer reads 350 rpm
